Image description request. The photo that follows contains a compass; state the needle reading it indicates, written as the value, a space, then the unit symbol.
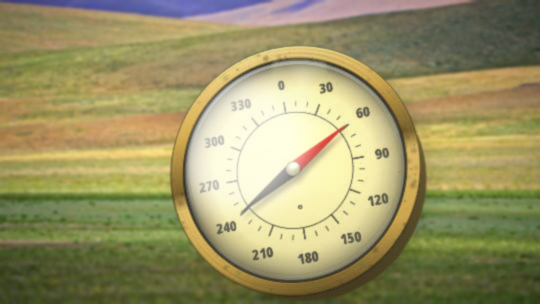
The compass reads 60 °
